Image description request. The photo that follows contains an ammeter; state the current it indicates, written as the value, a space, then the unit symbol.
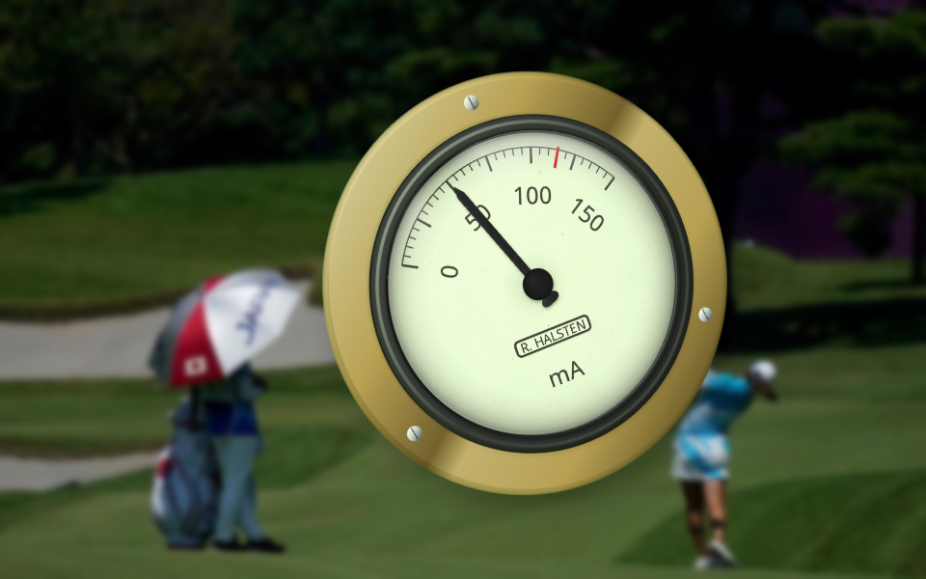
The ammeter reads 50 mA
